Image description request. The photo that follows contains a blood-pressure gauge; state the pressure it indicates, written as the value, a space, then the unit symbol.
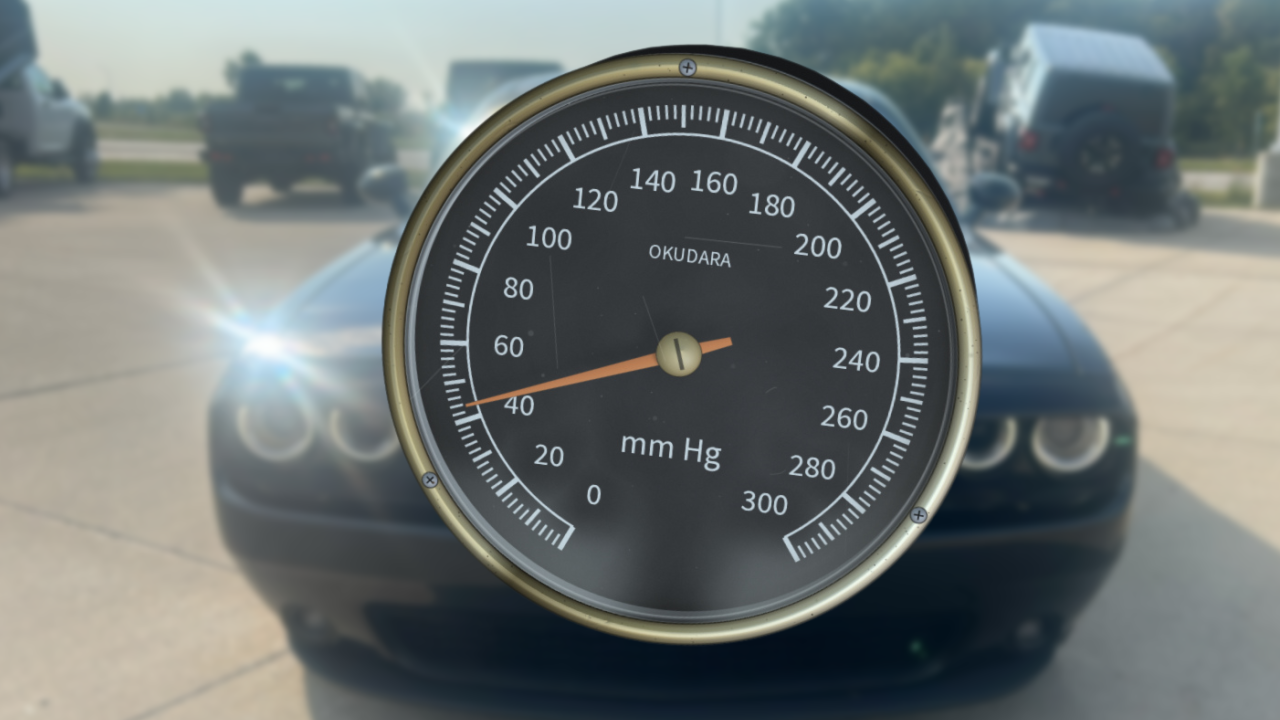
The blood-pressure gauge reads 44 mmHg
